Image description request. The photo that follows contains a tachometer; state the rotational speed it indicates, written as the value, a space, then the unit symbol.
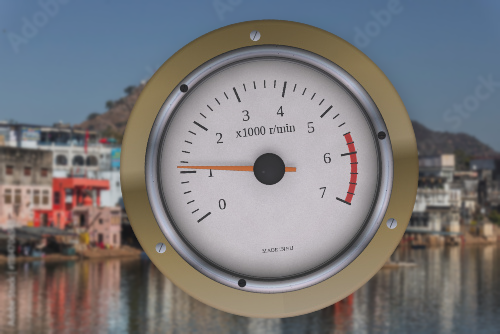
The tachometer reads 1100 rpm
